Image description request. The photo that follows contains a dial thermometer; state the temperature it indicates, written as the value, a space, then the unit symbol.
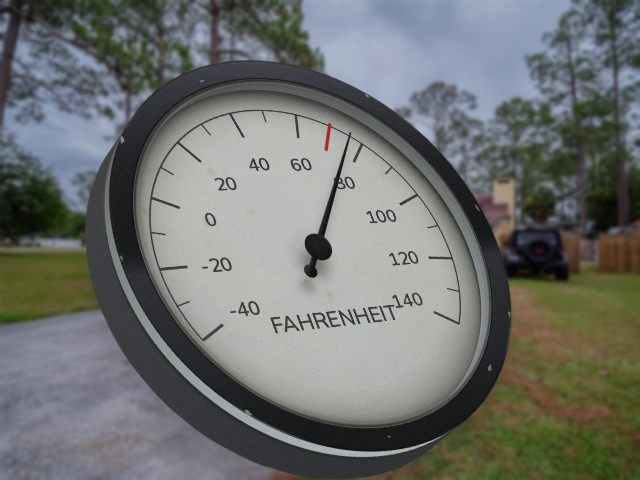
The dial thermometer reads 75 °F
